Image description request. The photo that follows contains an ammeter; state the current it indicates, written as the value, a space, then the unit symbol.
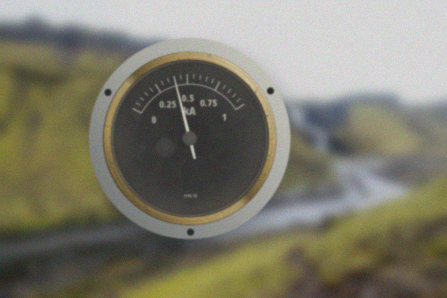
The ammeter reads 0.4 kA
